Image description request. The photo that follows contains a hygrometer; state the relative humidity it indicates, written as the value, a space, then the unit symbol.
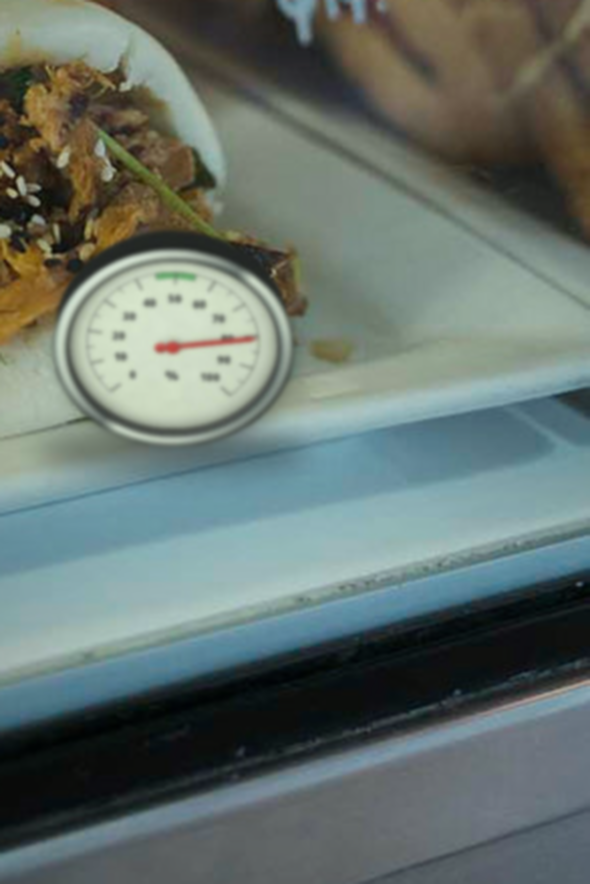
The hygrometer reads 80 %
